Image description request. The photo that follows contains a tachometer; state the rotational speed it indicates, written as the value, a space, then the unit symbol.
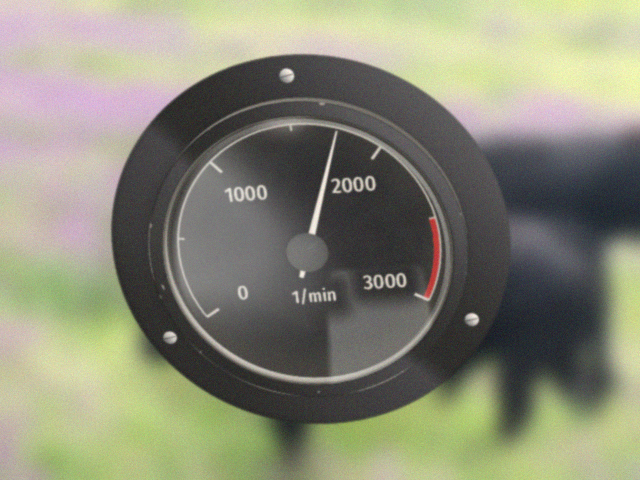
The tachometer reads 1750 rpm
